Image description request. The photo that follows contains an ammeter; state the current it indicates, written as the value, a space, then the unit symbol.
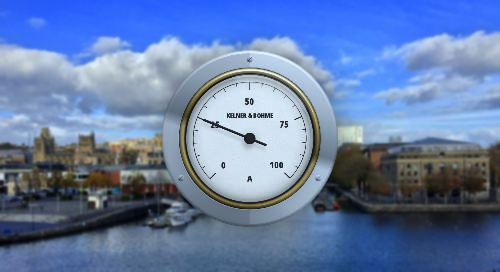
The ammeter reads 25 A
